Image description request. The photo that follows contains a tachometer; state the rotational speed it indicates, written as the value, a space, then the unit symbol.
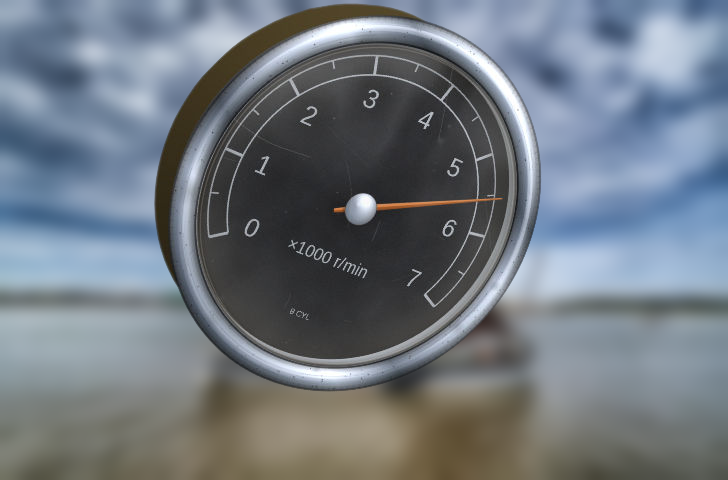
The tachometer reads 5500 rpm
